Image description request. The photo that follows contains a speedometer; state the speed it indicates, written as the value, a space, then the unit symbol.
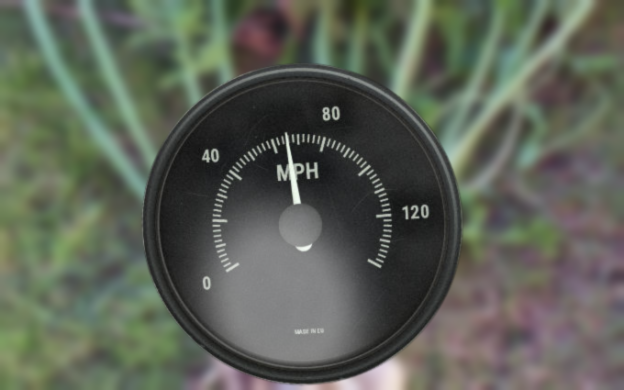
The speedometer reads 66 mph
